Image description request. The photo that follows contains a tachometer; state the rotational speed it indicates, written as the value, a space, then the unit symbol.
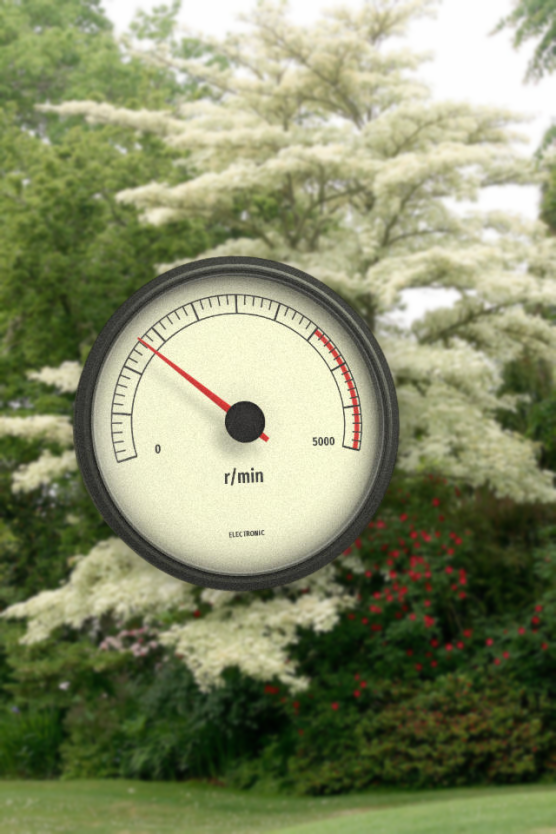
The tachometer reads 1300 rpm
